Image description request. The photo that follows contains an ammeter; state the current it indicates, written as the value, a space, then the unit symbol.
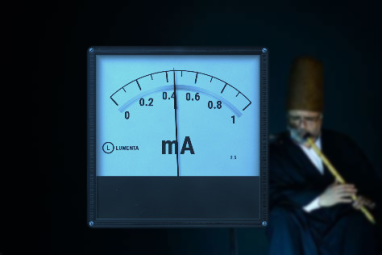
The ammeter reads 0.45 mA
